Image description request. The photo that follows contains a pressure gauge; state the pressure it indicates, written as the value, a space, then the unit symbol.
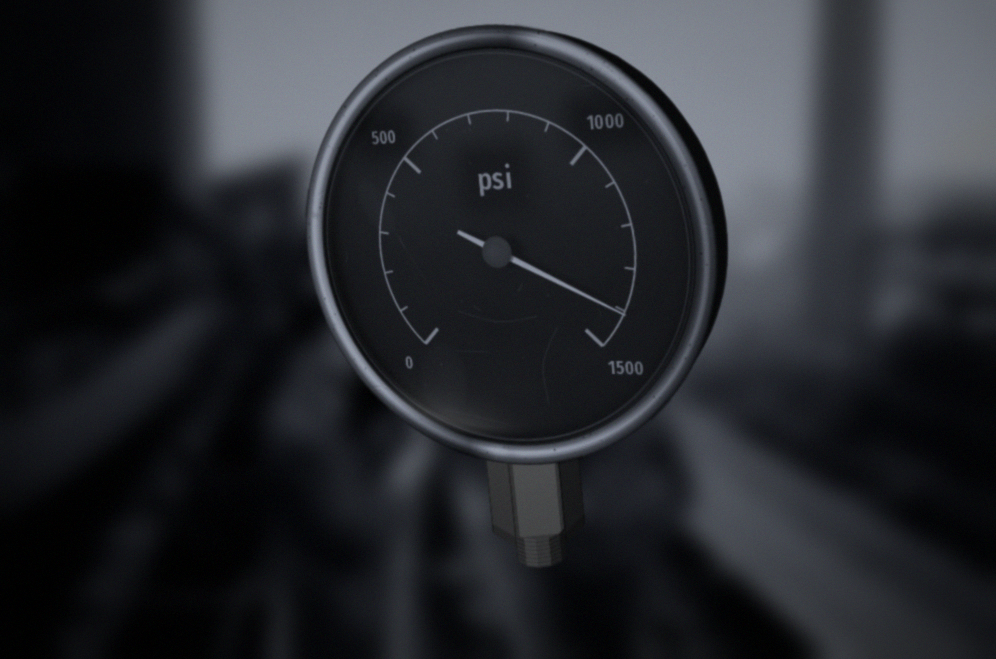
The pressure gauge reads 1400 psi
